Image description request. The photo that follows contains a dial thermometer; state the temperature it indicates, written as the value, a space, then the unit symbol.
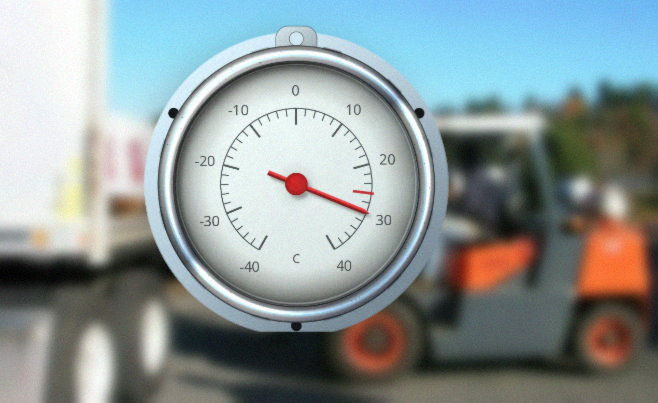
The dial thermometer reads 30 °C
